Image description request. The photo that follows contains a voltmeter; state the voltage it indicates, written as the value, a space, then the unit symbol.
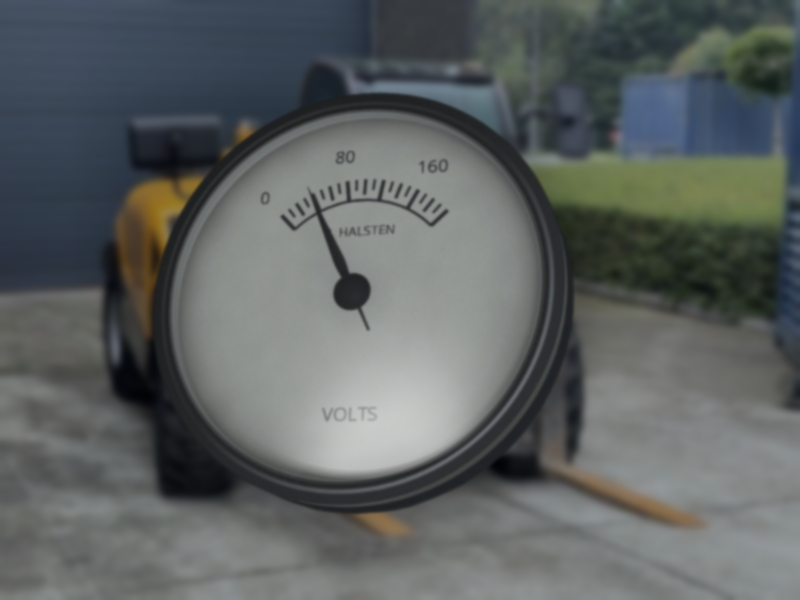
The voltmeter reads 40 V
